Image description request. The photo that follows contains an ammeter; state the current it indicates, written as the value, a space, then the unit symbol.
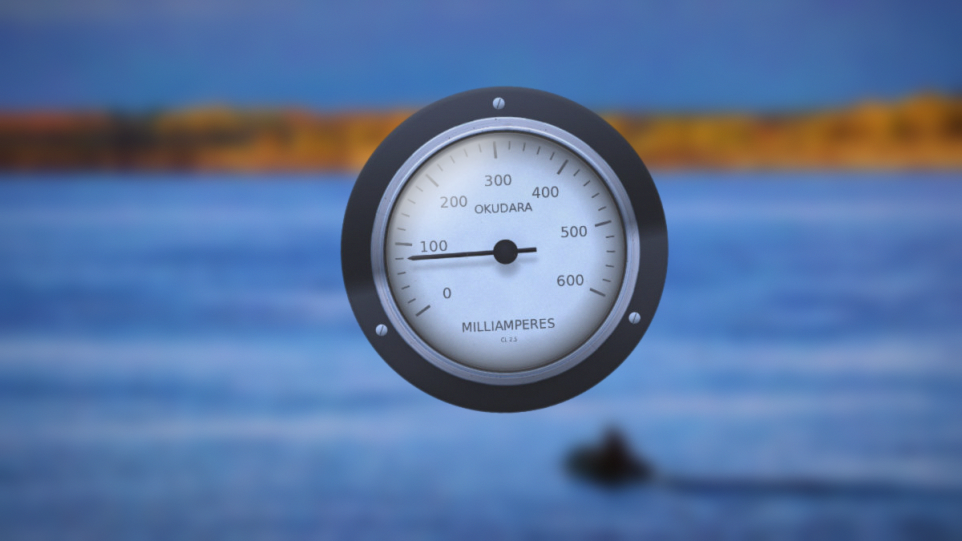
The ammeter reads 80 mA
